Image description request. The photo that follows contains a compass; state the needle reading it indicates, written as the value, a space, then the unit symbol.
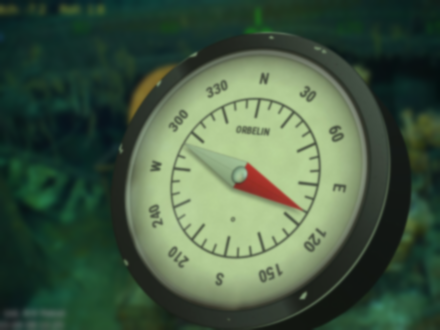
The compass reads 110 °
